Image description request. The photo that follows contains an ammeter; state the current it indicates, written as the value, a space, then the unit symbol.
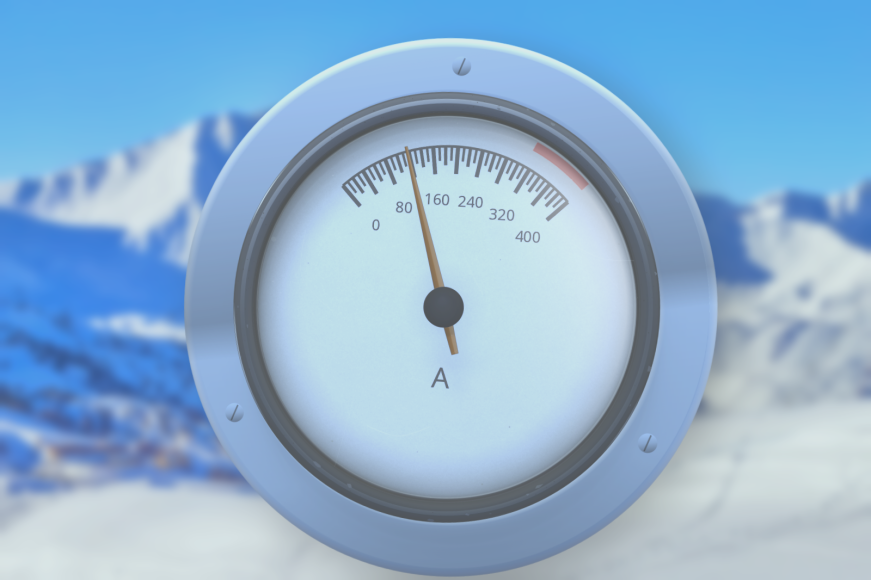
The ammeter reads 120 A
